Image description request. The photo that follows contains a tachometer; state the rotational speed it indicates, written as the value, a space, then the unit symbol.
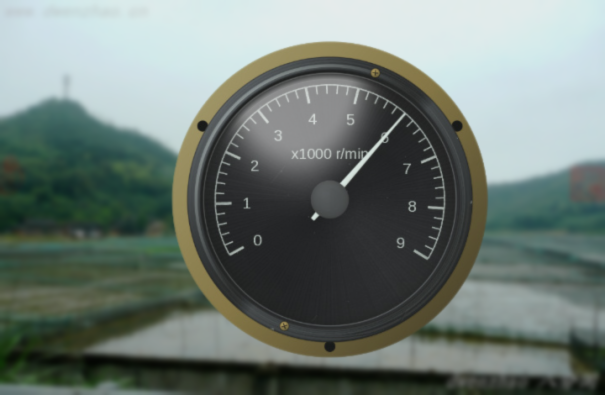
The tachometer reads 6000 rpm
